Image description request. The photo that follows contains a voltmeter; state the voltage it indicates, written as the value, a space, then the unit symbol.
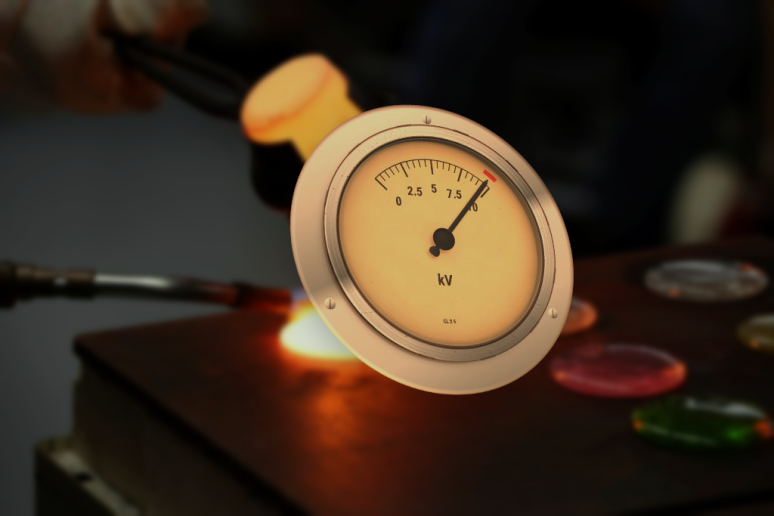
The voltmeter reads 9.5 kV
